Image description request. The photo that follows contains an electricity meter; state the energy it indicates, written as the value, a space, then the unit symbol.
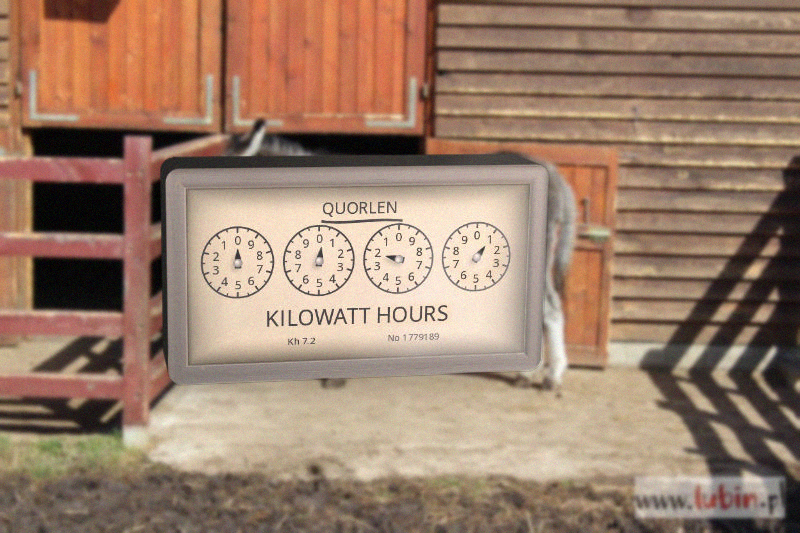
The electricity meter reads 21 kWh
